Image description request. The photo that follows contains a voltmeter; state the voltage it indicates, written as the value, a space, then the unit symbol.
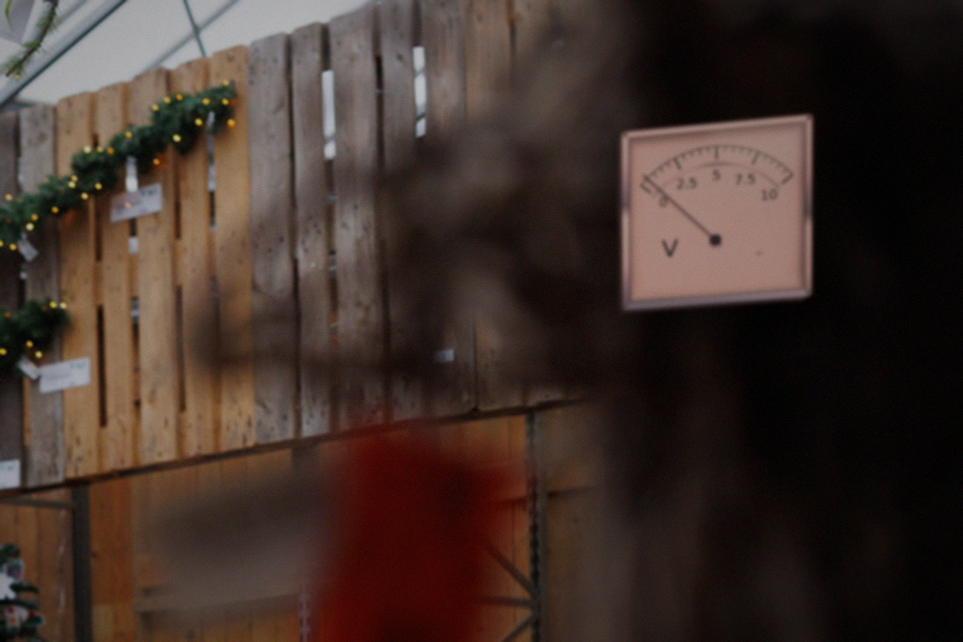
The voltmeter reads 0.5 V
